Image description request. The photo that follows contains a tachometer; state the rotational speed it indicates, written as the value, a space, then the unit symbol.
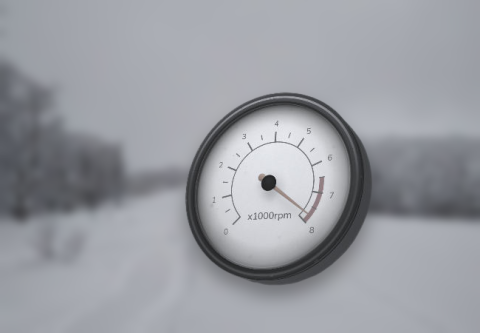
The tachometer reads 7750 rpm
